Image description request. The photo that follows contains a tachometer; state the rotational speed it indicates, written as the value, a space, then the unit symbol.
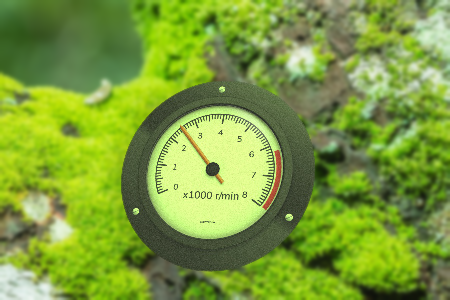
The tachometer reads 2500 rpm
